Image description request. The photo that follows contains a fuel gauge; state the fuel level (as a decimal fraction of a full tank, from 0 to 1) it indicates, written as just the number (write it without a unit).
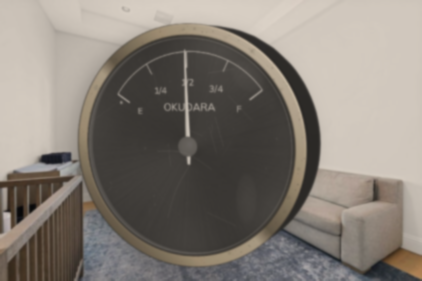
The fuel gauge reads 0.5
